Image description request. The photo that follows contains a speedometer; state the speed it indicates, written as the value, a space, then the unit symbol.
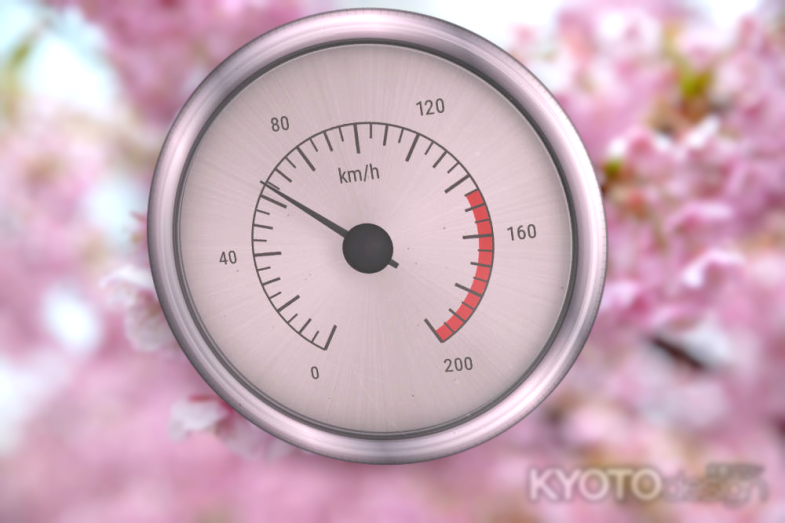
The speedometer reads 65 km/h
